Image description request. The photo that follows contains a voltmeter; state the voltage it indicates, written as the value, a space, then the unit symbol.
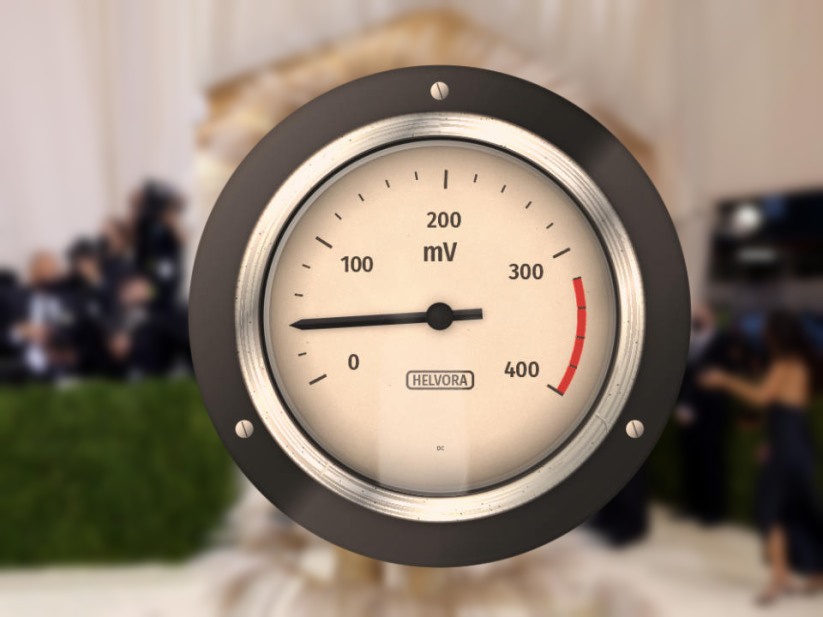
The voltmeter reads 40 mV
